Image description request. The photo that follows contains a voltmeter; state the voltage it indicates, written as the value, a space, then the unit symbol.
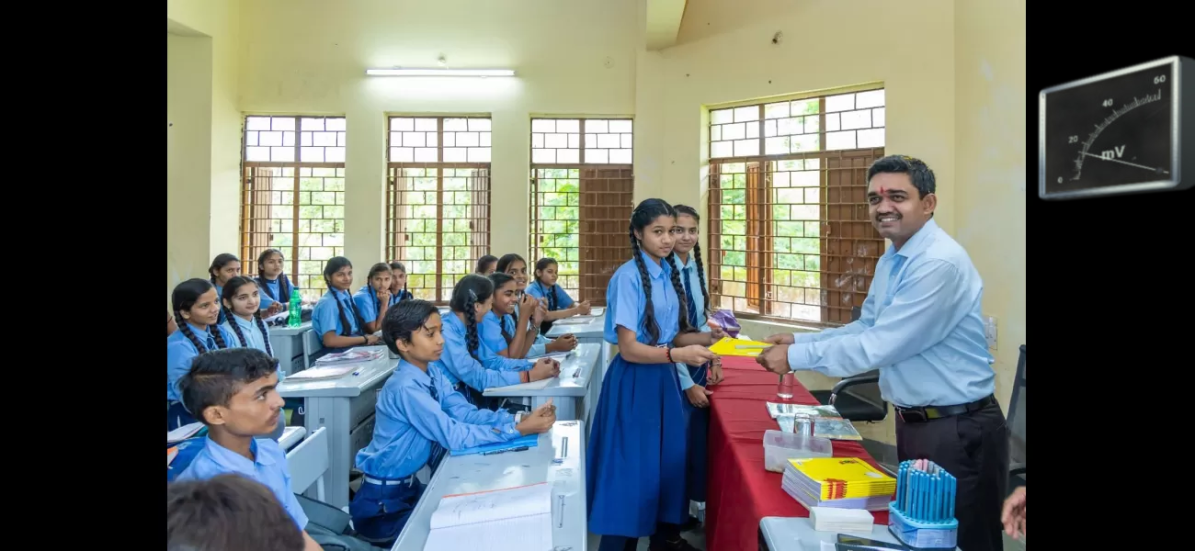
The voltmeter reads 15 mV
